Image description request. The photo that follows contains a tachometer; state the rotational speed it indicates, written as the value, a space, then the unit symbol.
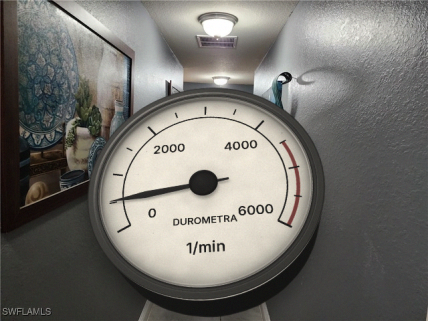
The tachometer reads 500 rpm
